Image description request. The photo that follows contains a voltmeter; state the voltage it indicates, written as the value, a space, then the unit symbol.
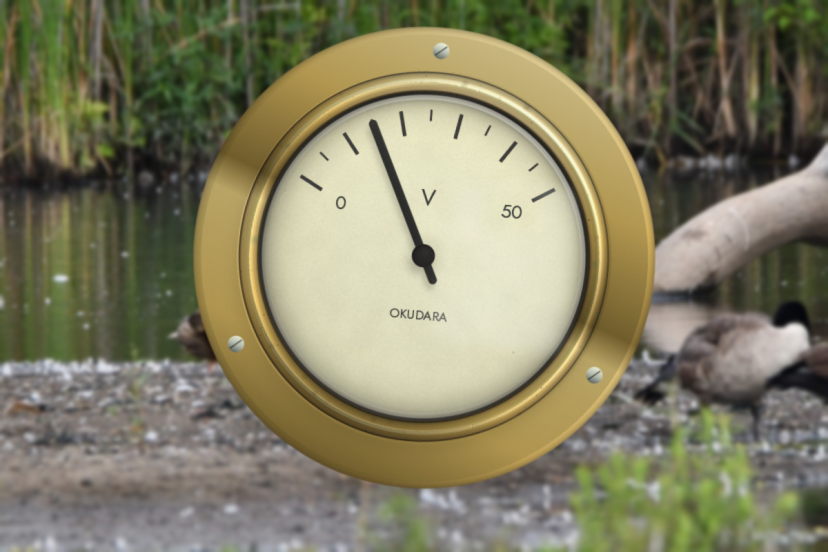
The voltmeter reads 15 V
